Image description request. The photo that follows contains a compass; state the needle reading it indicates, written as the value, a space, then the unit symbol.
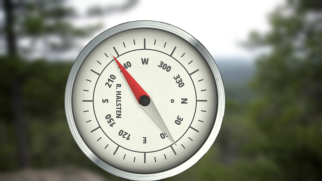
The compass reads 235 °
